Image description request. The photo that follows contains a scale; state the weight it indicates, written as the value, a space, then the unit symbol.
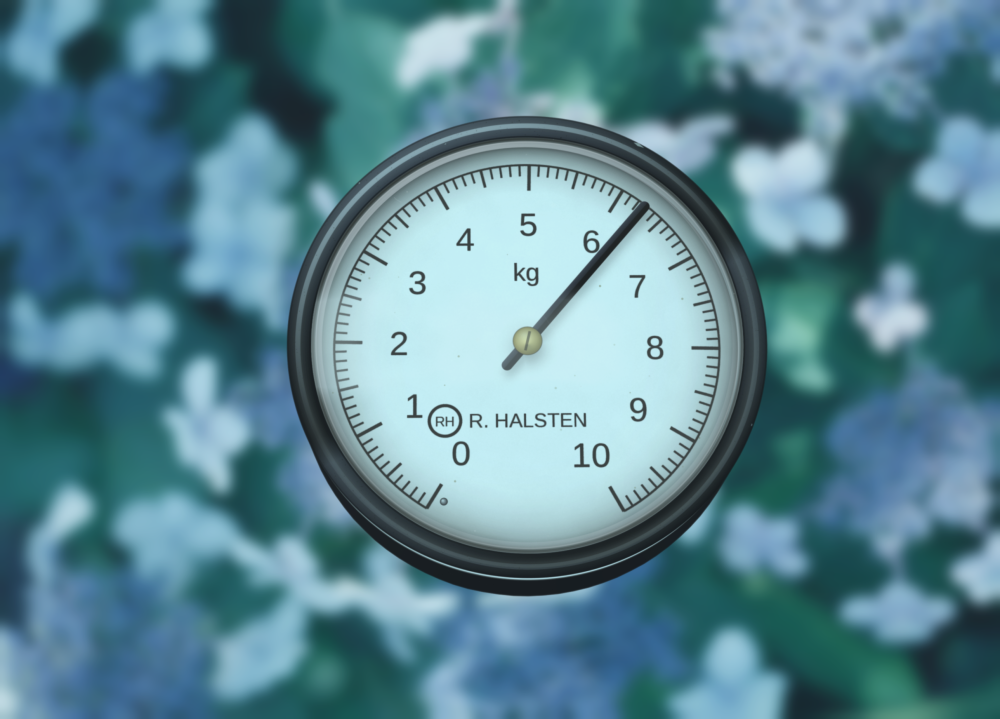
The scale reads 6.3 kg
